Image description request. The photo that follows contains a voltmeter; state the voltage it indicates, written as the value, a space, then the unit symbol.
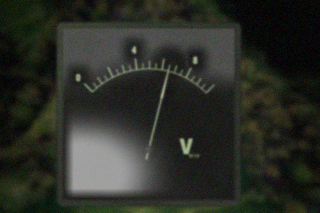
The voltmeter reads 6.5 V
